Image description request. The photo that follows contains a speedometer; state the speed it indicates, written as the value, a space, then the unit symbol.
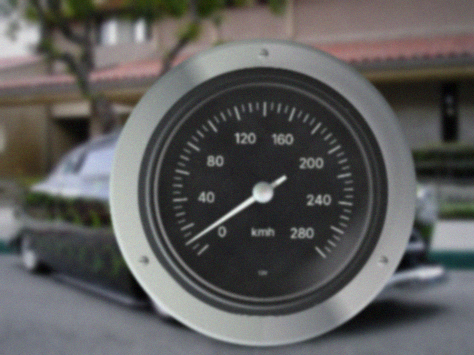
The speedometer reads 10 km/h
